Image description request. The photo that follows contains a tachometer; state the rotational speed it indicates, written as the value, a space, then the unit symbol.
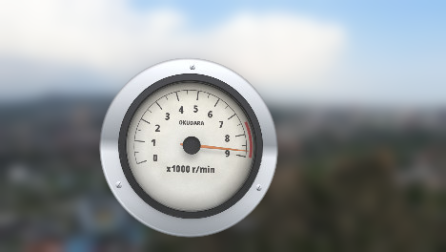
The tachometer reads 8750 rpm
